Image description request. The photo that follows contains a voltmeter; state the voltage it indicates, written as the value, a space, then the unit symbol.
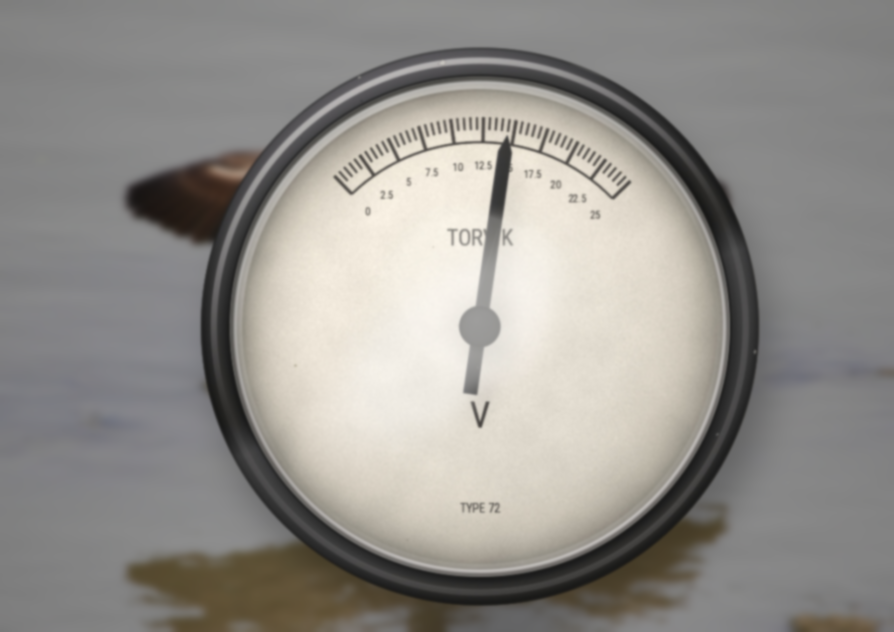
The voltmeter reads 14.5 V
